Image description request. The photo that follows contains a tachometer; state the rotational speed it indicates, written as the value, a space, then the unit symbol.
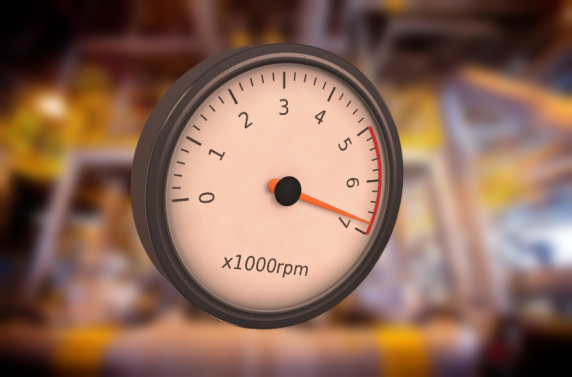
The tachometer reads 6800 rpm
